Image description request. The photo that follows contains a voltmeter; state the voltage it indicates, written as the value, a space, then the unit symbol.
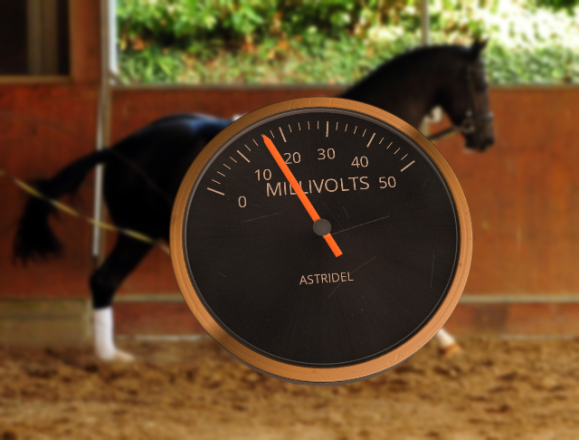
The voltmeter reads 16 mV
